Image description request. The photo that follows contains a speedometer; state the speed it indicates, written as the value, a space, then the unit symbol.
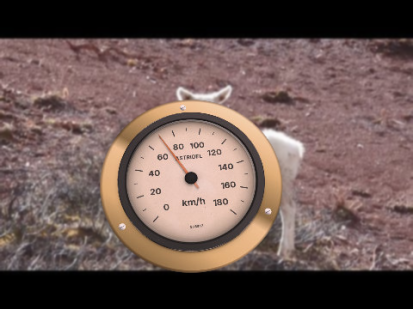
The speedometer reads 70 km/h
